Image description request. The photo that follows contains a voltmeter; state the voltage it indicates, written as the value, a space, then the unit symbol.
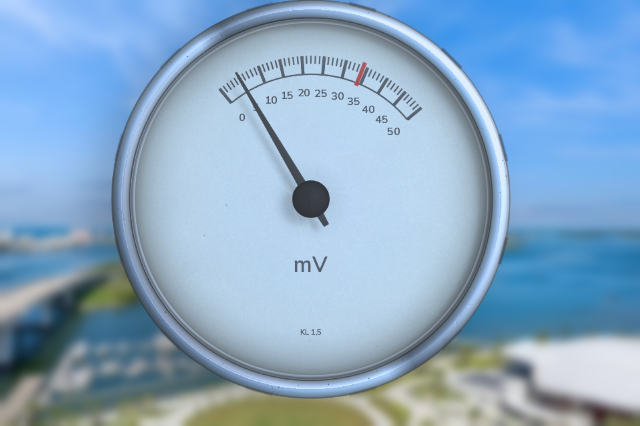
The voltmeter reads 5 mV
